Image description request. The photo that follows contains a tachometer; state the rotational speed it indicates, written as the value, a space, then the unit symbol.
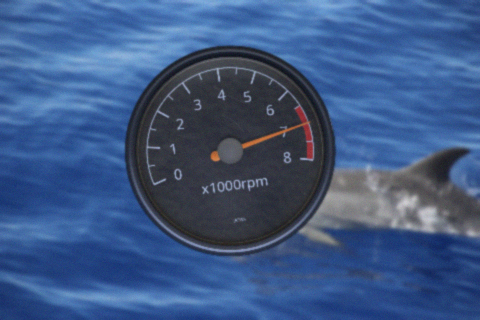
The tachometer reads 7000 rpm
